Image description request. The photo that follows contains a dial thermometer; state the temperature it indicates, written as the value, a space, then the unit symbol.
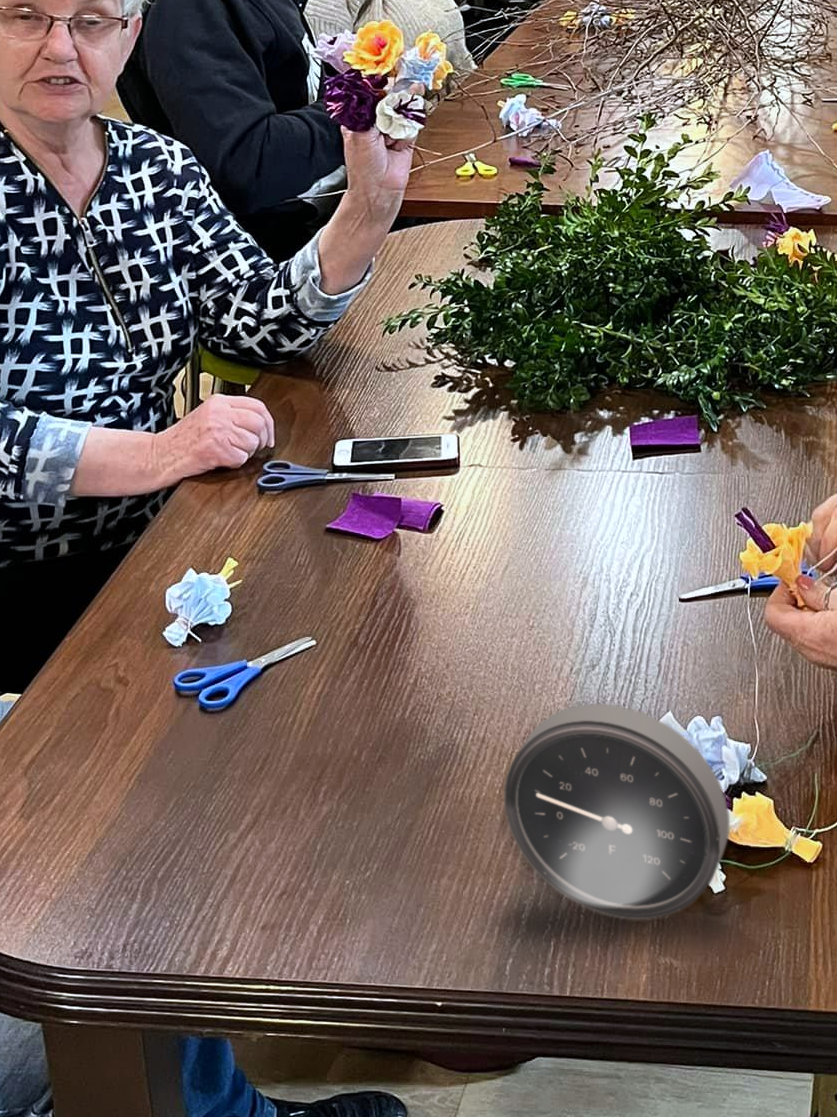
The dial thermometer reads 10 °F
